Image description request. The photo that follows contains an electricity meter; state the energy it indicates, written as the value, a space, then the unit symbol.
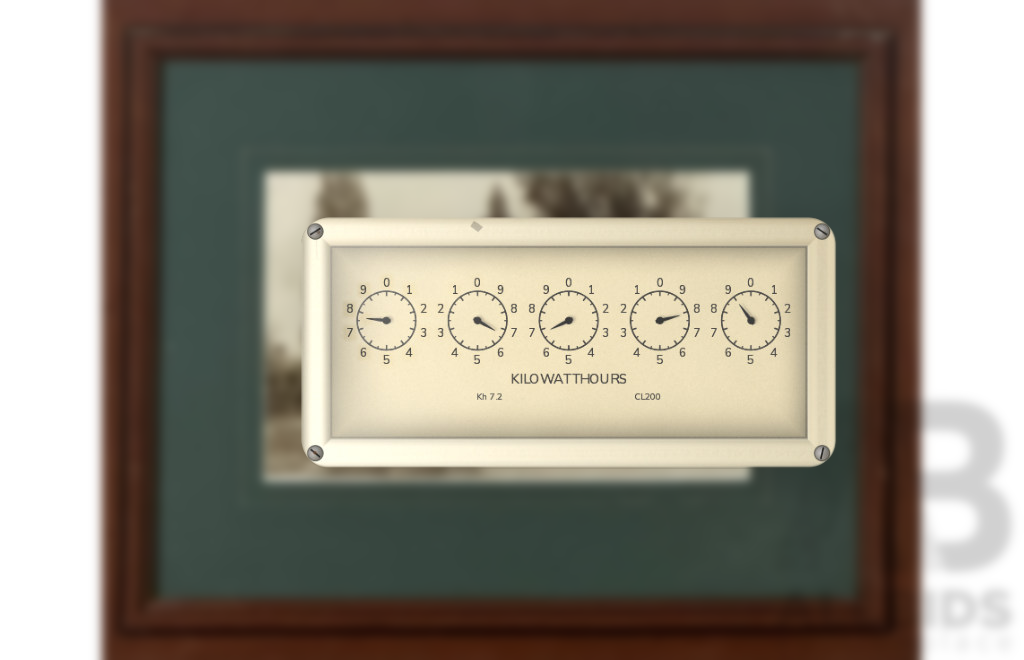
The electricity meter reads 76679 kWh
